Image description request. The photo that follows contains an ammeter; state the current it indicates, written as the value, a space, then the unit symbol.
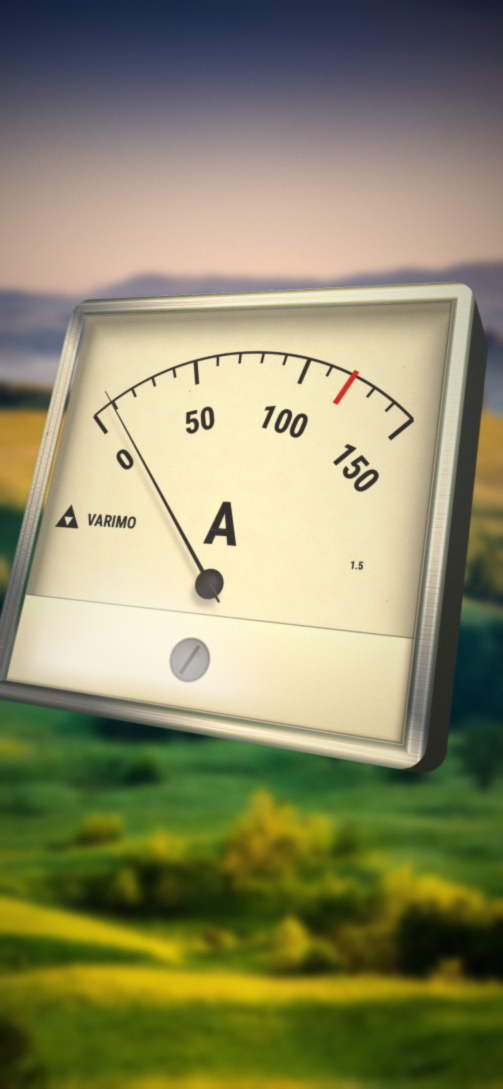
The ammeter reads 10 A
